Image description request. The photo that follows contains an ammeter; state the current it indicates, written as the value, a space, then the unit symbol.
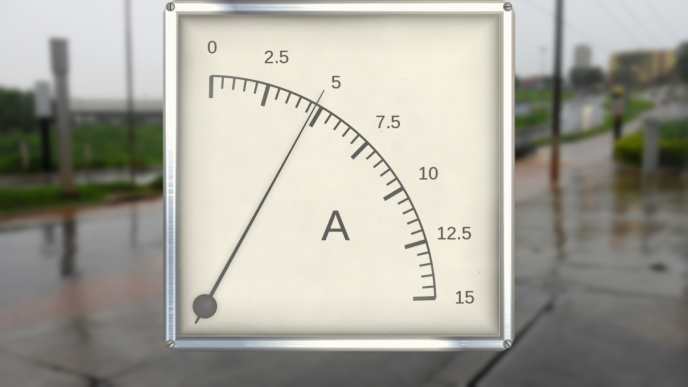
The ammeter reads 4.75 A
